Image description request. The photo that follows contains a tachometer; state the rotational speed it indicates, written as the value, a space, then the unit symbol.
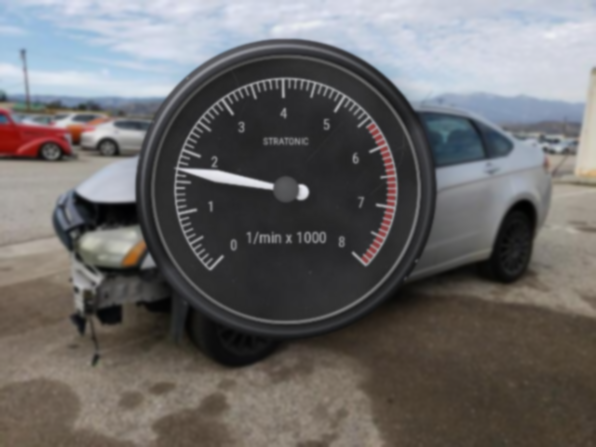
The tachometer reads 1700 rpm
